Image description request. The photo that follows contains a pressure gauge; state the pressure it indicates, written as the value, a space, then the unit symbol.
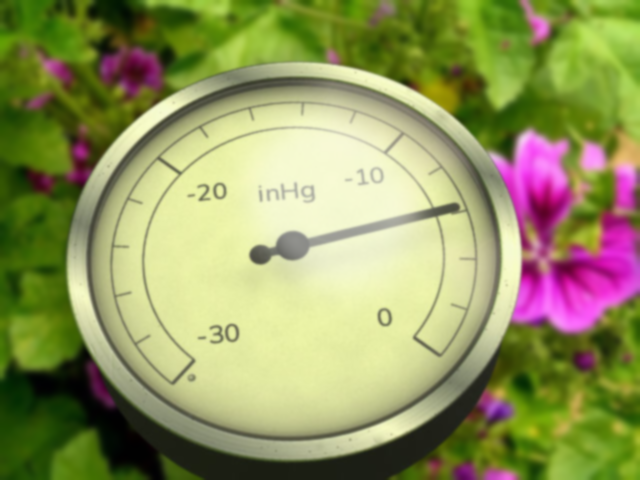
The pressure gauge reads -6 inHg
